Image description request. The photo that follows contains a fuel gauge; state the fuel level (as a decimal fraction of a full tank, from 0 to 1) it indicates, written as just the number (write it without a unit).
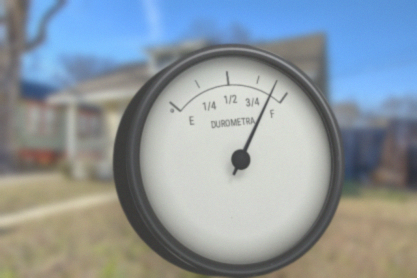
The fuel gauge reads 0.875
